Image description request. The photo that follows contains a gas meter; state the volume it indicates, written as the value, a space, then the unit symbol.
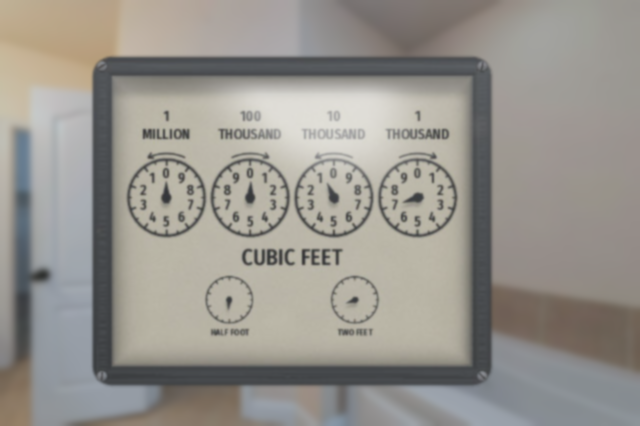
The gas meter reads 700 ft³
